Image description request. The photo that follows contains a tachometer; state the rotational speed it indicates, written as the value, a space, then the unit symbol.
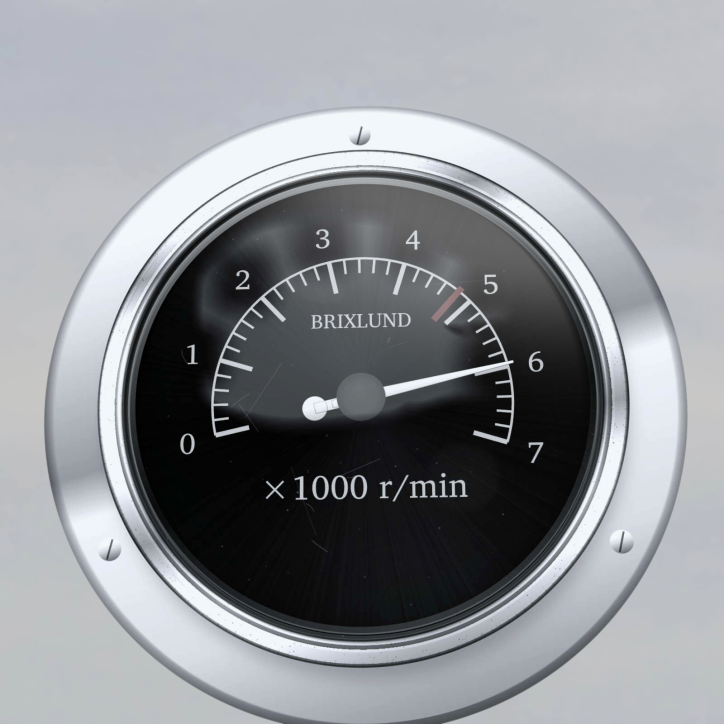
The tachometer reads 6000 rpm
